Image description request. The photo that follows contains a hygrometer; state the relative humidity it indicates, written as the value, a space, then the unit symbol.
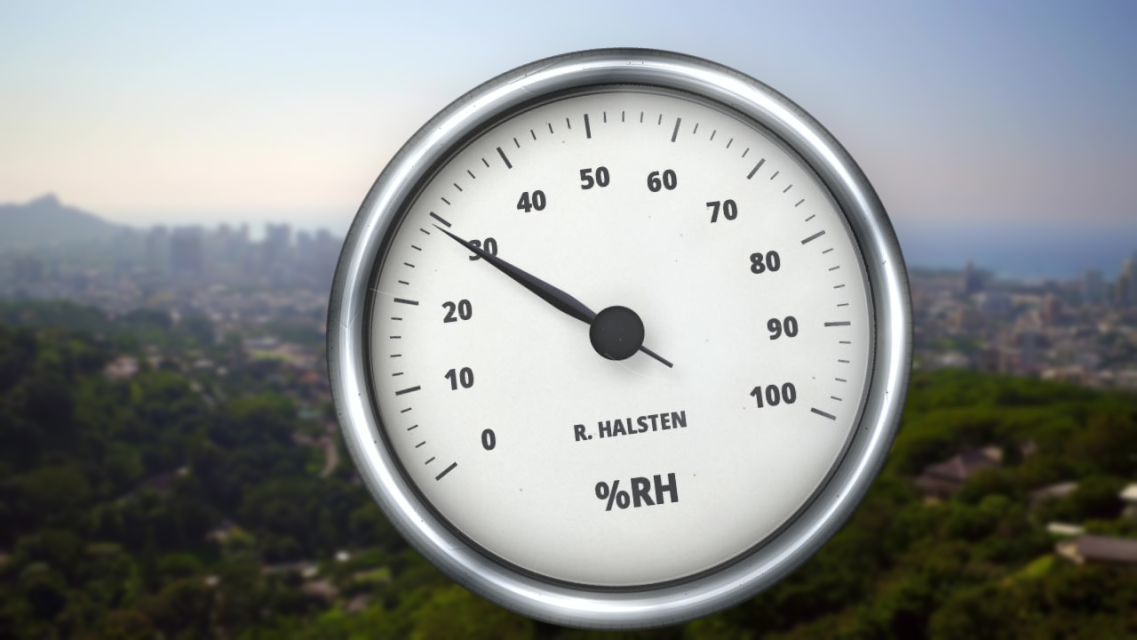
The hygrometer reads 29 %
